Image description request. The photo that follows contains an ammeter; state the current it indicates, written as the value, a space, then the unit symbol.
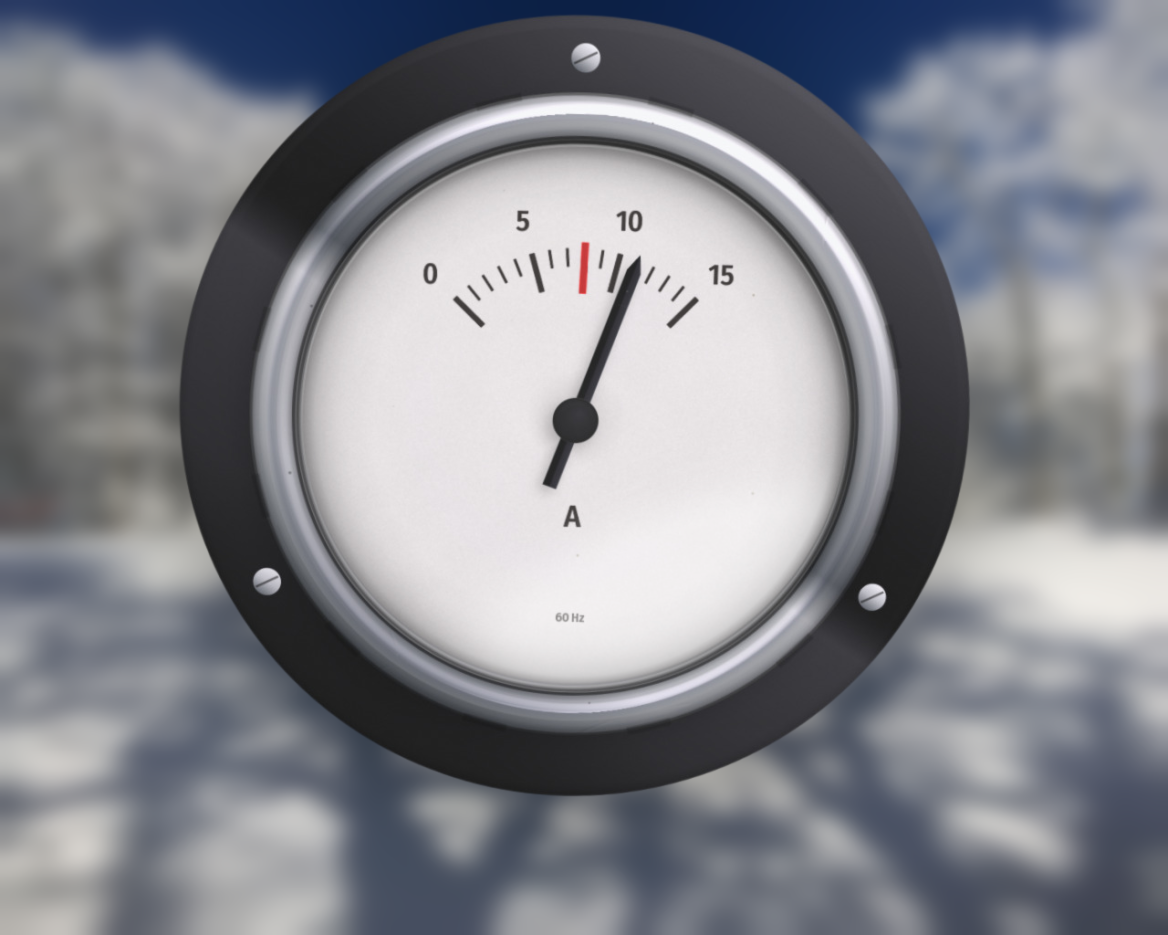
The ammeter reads 11 A
